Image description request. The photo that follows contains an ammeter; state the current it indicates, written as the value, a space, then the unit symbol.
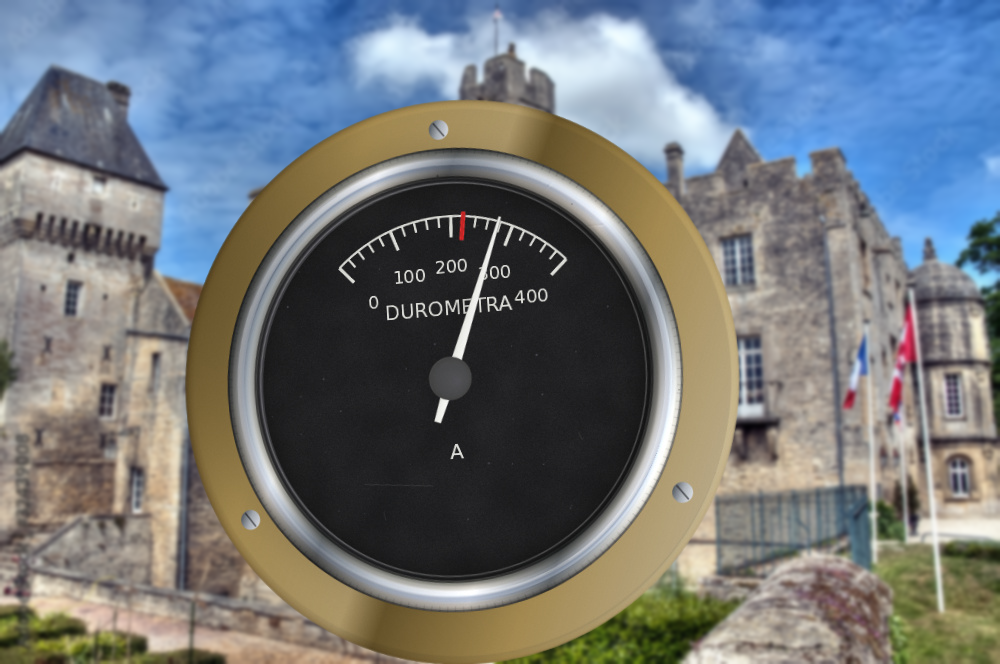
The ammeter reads 280 A
